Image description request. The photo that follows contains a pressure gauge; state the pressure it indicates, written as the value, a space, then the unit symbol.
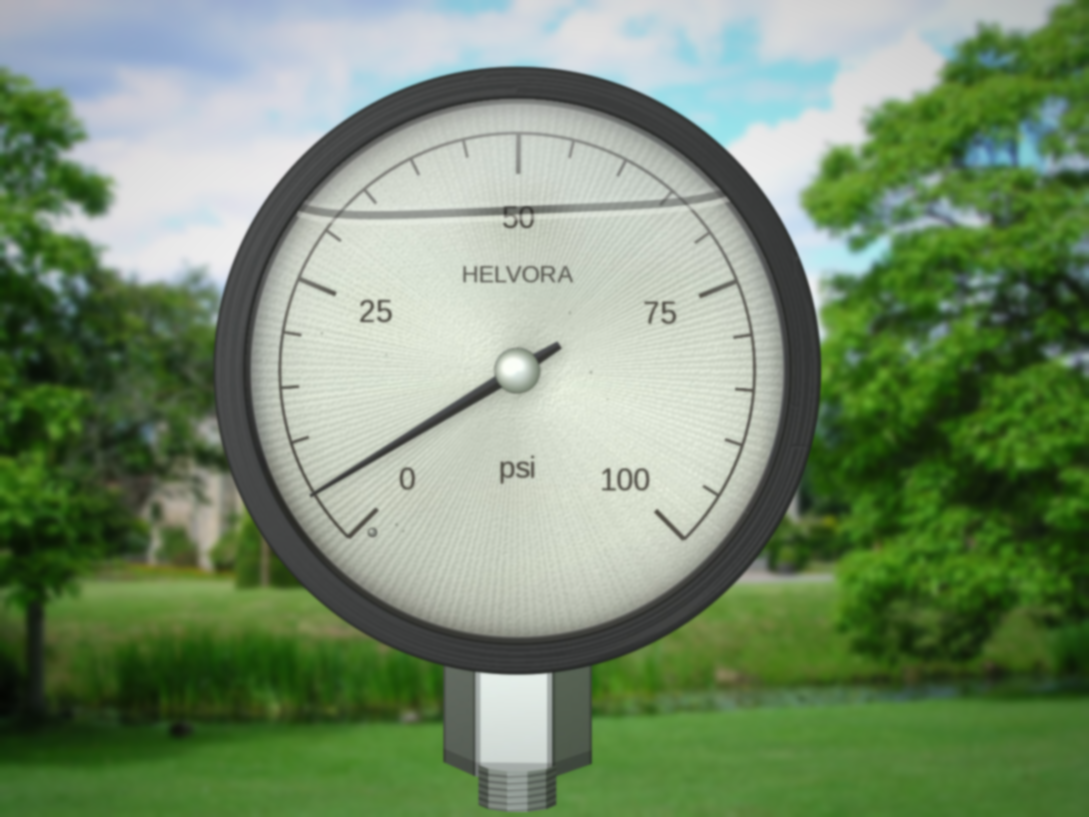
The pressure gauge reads 5 psi
